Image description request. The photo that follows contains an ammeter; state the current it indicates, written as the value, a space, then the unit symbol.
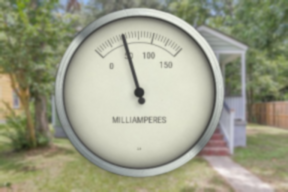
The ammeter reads 50 mA
